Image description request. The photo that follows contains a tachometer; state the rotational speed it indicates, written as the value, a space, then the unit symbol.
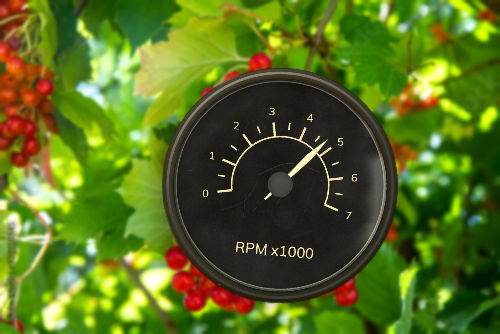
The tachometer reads 4750 rpm
